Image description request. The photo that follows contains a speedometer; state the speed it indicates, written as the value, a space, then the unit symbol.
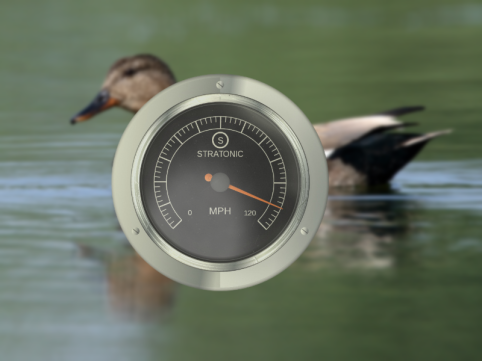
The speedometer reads 110 mph
